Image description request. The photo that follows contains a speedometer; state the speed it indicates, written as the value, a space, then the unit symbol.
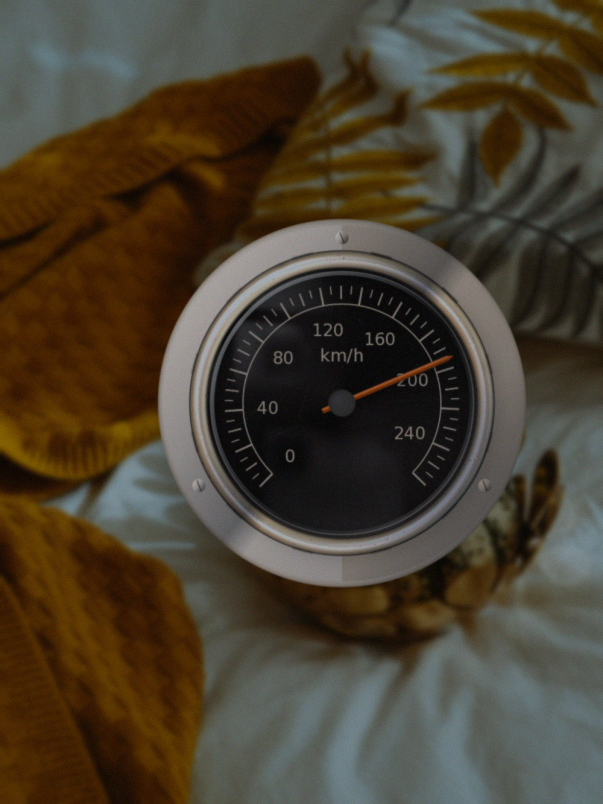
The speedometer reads 195 km/h
